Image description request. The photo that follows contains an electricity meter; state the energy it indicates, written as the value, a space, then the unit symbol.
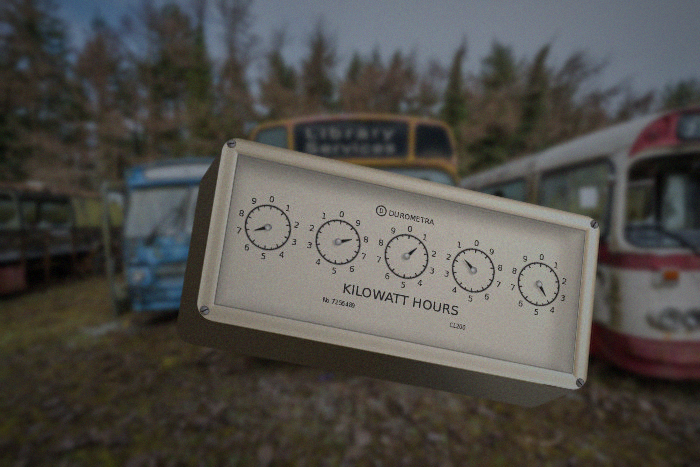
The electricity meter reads 68114 kWh
